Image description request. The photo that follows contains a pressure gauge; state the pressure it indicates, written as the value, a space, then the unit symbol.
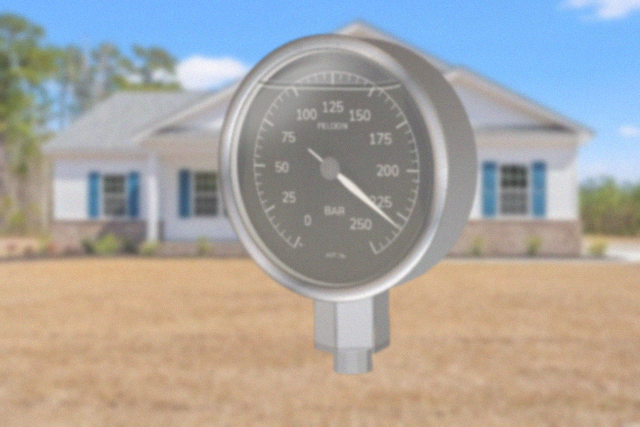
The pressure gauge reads 230 bar
